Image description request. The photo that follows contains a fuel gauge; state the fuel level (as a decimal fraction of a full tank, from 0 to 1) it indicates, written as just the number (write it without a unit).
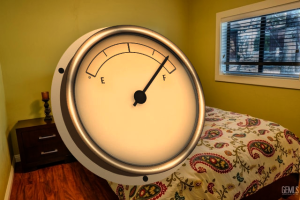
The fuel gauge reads 0.875
